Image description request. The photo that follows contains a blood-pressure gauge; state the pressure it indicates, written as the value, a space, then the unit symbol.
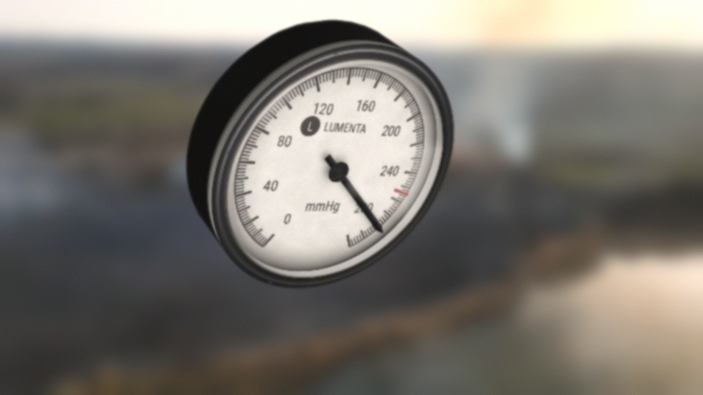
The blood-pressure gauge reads 280 mmHg
